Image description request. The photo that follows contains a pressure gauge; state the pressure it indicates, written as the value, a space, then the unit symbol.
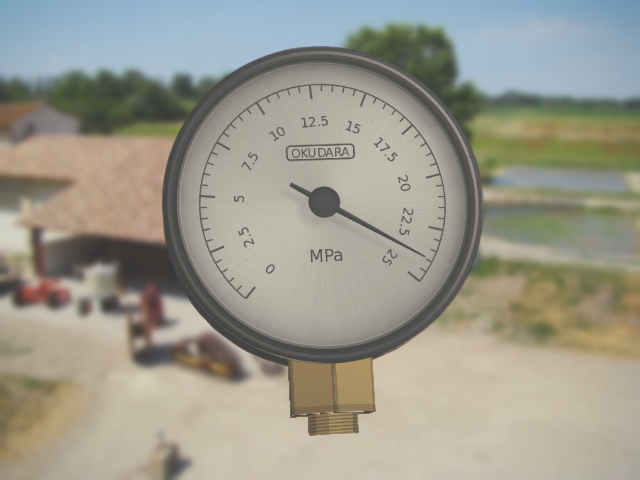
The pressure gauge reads 24 MPa
